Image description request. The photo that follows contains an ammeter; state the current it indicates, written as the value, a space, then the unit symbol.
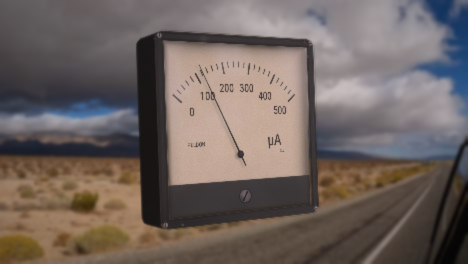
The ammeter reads 120 µA
